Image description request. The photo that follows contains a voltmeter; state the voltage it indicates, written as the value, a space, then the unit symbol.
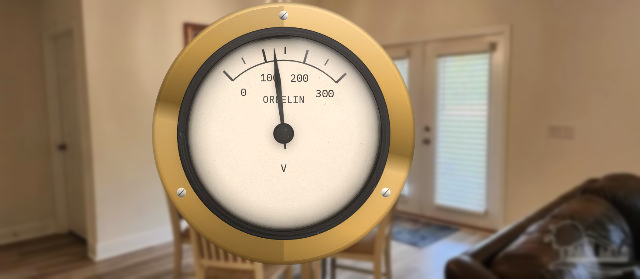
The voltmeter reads 125 V
